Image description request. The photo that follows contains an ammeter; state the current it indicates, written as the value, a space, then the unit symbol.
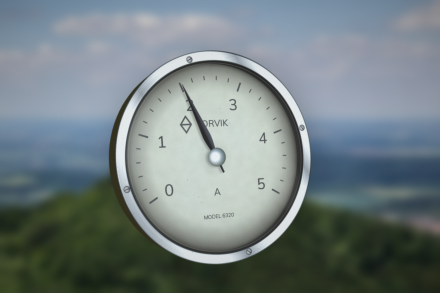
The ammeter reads 2 A
